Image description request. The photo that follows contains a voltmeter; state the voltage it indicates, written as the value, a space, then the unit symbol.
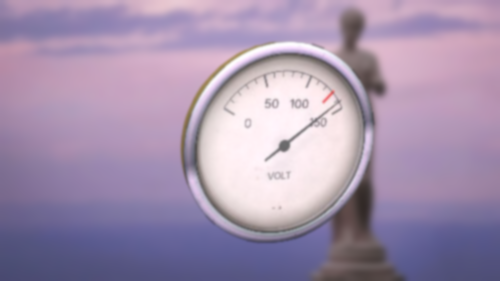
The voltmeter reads 140 V
